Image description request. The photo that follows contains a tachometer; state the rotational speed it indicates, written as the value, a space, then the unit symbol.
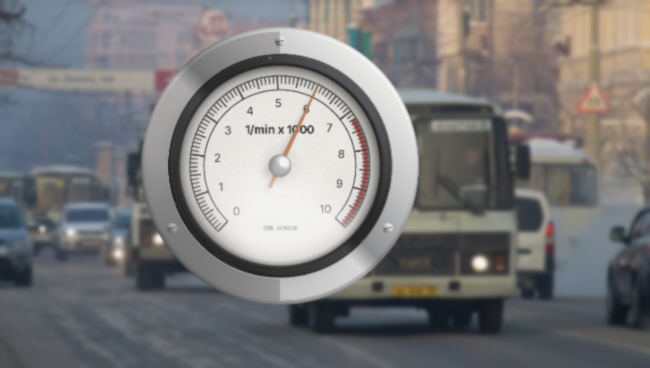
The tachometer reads 6000 rpm
